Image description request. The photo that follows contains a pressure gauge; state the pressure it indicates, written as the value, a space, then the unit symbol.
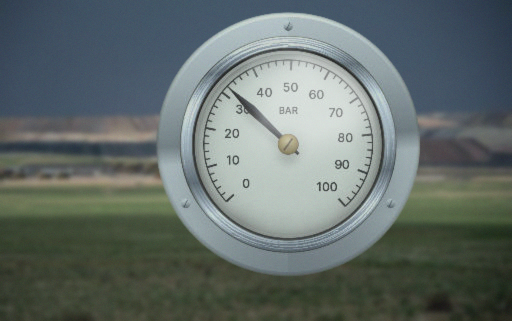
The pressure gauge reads 32 bar
